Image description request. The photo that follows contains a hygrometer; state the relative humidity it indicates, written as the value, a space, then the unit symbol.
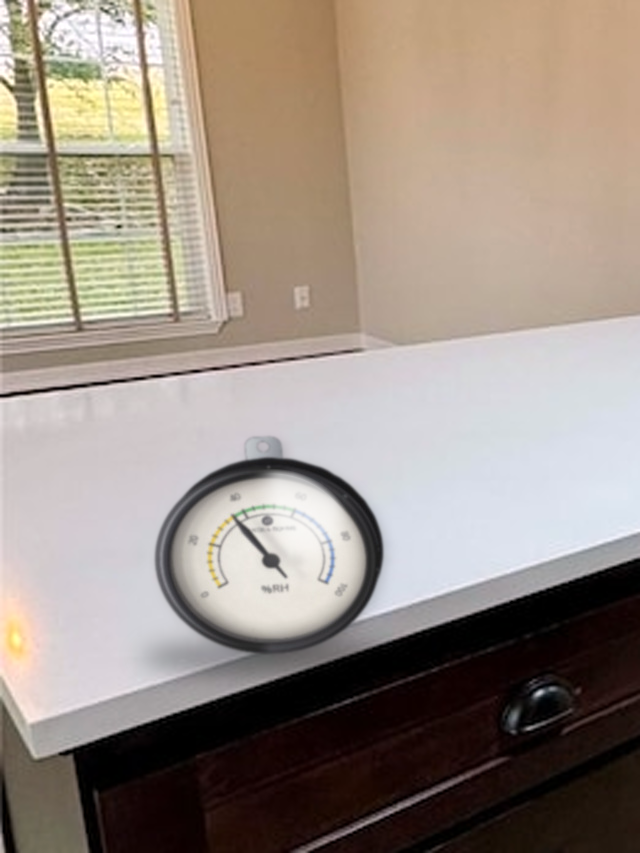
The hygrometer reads 36 %
